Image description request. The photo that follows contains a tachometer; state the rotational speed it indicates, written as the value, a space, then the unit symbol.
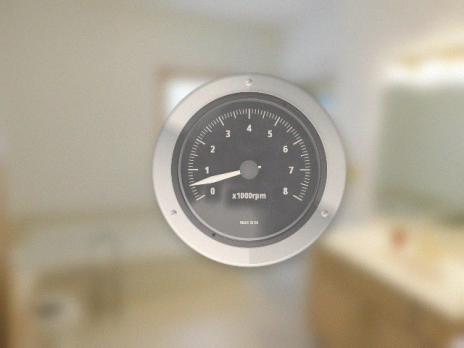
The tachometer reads 500 rpm
